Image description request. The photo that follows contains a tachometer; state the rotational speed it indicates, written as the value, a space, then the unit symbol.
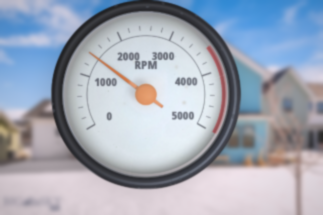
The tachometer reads 1400 rpm
